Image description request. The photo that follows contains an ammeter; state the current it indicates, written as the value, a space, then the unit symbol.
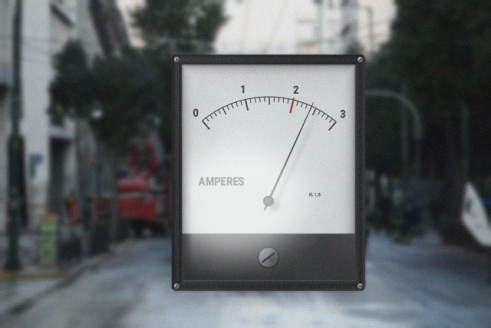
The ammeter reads 2.4 A
